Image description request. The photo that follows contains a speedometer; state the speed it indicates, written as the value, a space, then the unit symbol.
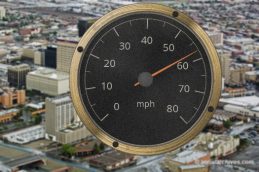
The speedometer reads 57.5 mph
